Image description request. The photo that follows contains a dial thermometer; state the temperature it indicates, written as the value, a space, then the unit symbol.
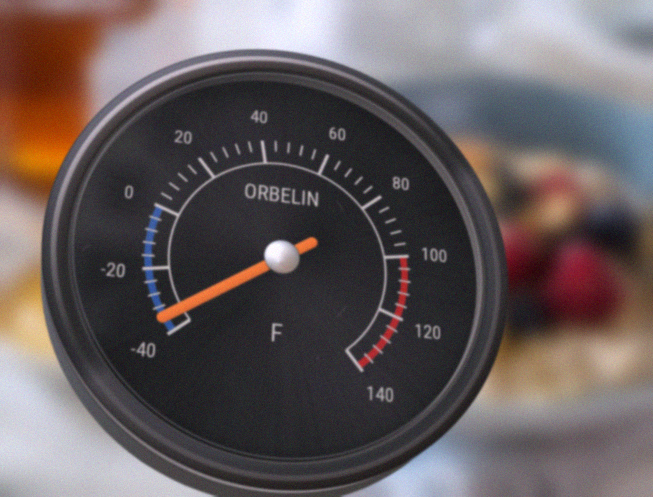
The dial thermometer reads -36 °F
